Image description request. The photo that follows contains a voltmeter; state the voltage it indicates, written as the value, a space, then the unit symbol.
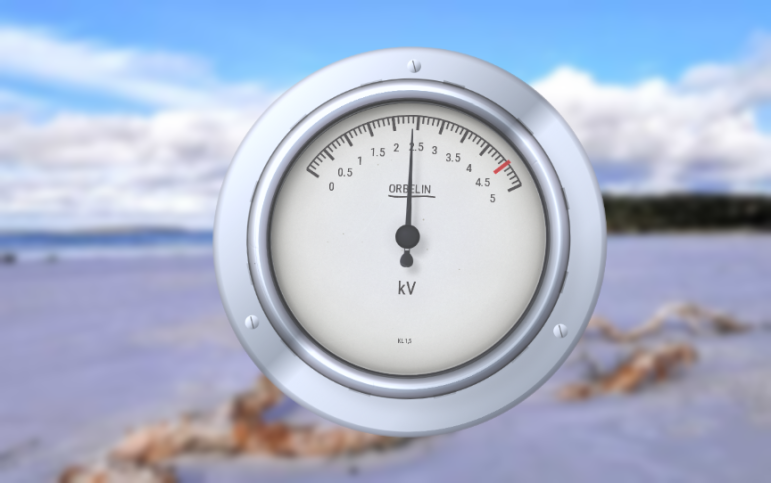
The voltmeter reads 2.4 kV
